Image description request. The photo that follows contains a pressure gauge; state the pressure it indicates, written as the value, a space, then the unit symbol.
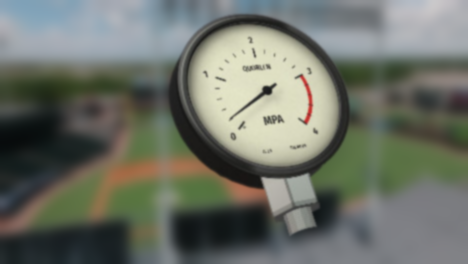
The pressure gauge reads 0.2 MPa
